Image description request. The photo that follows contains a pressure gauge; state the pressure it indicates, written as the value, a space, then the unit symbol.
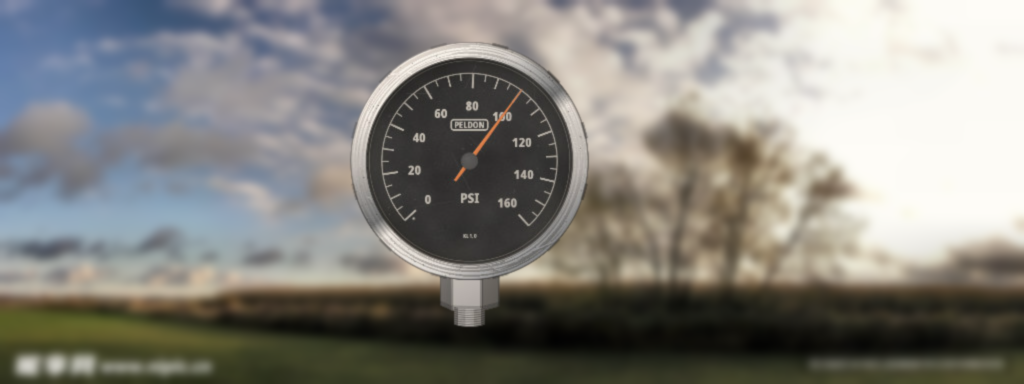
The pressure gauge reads 100 psi
